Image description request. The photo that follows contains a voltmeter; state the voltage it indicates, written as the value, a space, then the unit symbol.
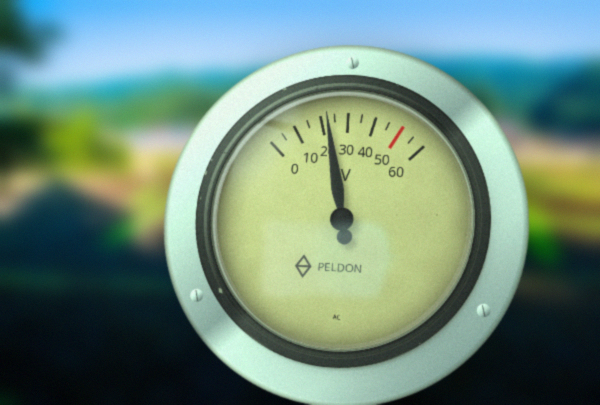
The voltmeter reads 22.5 V
